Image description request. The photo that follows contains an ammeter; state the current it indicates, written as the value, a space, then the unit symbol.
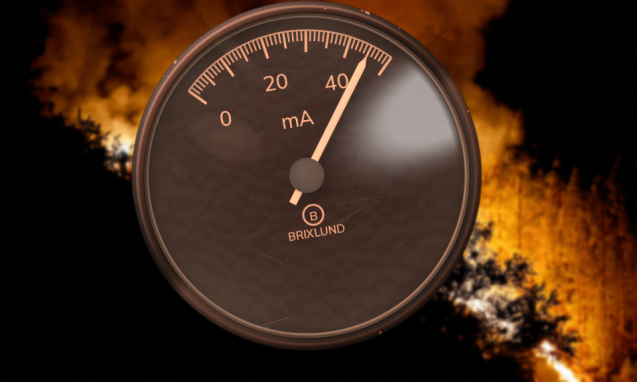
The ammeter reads 45 mA
